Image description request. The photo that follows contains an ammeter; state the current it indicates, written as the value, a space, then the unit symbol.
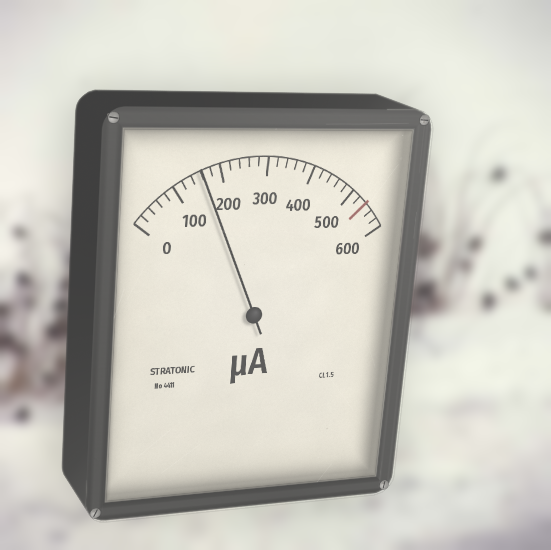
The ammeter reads 160 µA
